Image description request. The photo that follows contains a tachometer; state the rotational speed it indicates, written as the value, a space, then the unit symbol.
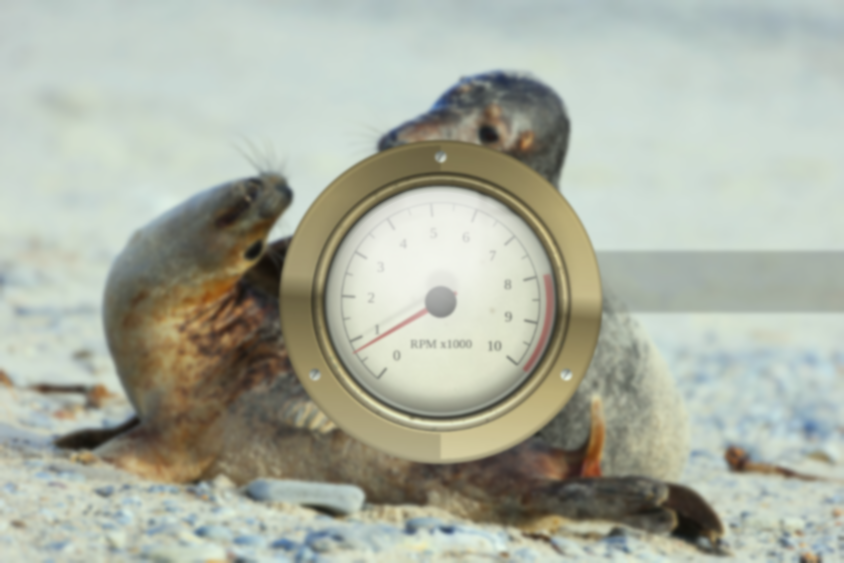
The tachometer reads 750 rpm
